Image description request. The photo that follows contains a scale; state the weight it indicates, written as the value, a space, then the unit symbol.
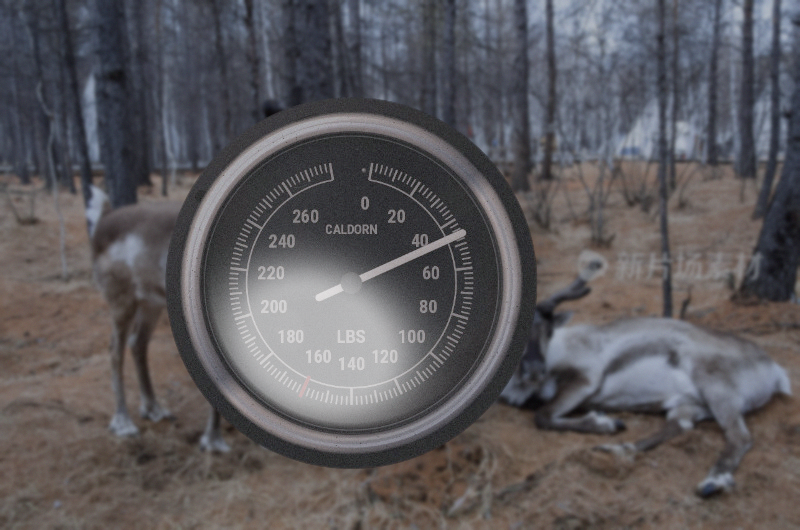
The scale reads 46 lb
